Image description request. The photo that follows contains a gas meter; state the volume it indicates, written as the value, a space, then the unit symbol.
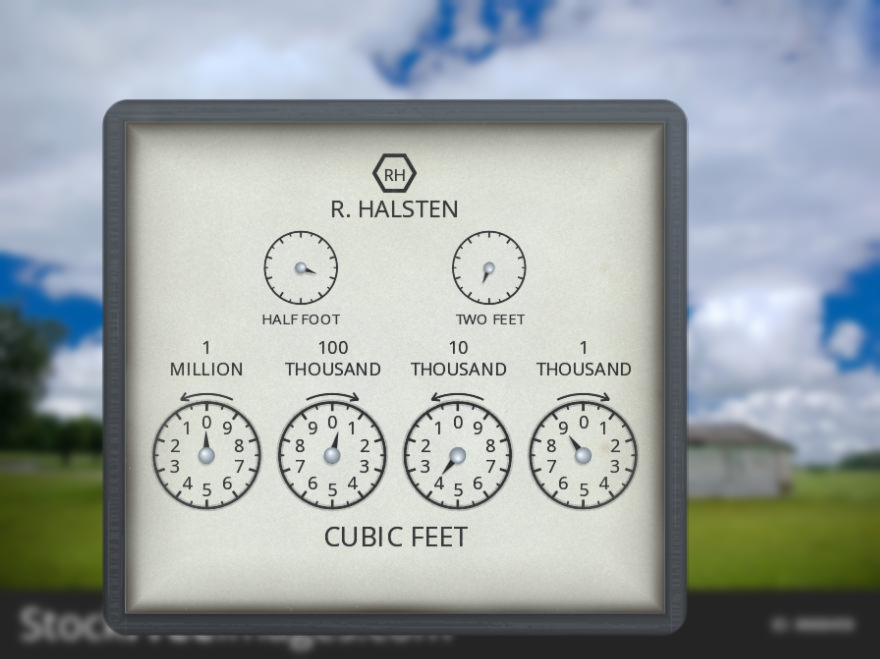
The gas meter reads 3900 ft³
